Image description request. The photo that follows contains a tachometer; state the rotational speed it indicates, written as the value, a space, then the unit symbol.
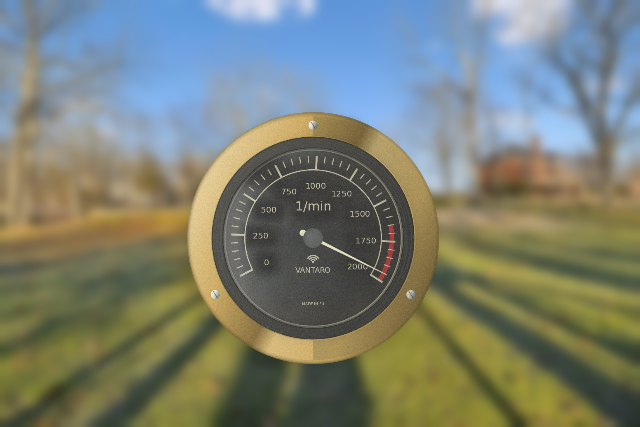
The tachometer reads 1950 rpm
